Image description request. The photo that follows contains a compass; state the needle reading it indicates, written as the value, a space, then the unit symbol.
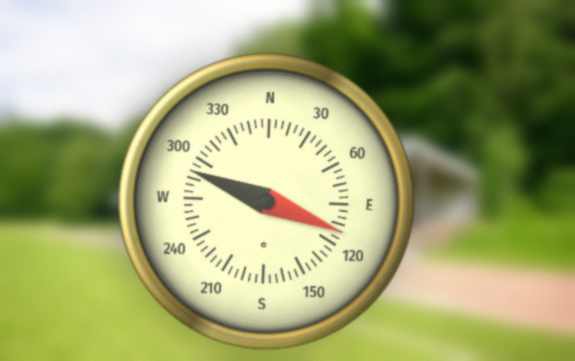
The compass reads 110 °
